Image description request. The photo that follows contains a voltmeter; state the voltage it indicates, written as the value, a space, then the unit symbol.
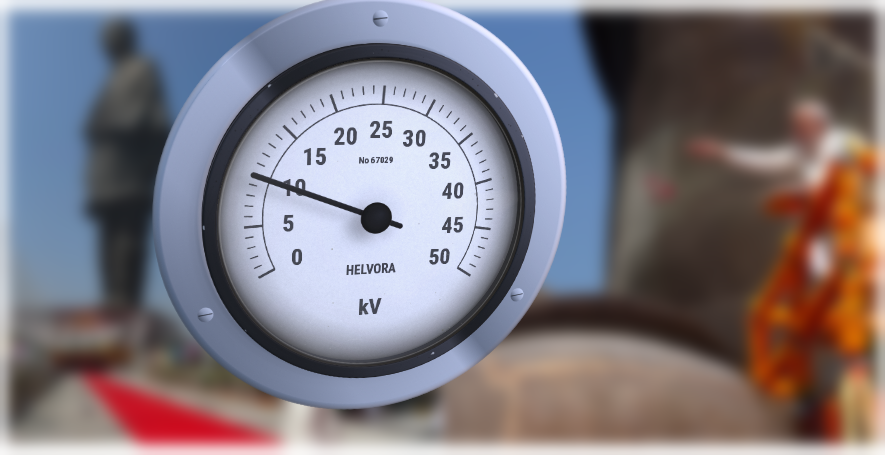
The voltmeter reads 10 kV
